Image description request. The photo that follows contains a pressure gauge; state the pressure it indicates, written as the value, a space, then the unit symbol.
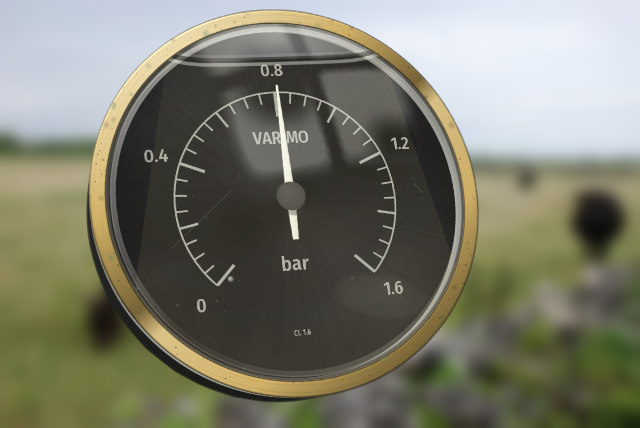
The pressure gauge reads 0.8 bar
